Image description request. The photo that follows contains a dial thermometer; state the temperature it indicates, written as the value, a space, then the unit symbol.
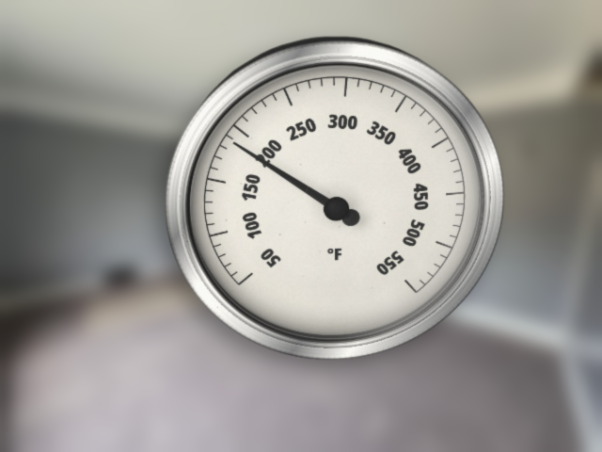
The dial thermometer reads 190 °F
